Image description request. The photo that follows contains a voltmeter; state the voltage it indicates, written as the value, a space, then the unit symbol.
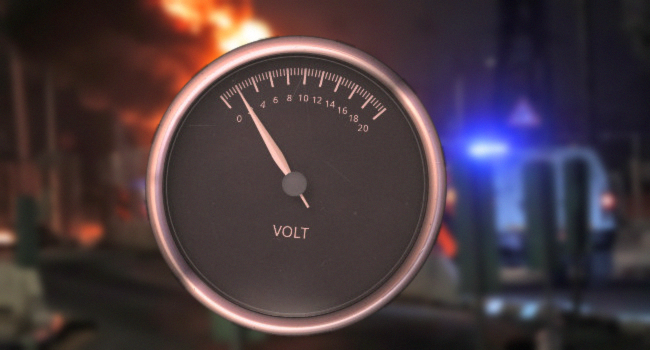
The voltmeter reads 2 V
